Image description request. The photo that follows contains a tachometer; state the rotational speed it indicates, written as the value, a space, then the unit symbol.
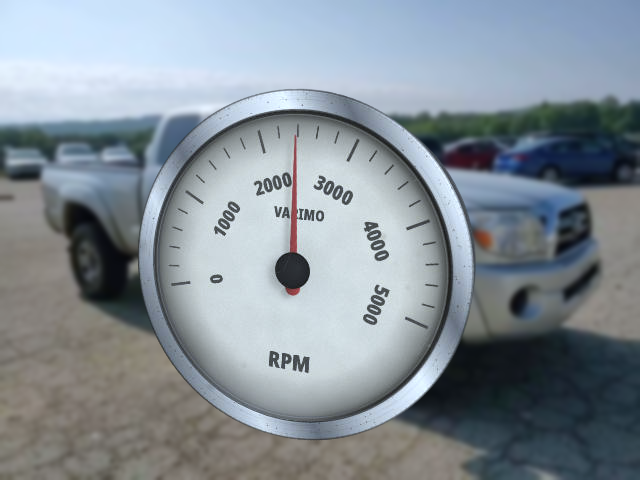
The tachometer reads 2400 rpm
